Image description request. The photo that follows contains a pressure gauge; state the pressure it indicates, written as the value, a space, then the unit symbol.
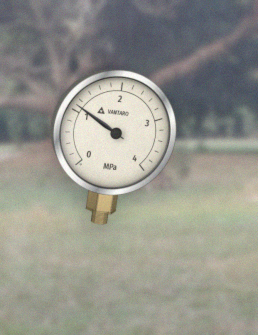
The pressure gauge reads 1.1 MPa
